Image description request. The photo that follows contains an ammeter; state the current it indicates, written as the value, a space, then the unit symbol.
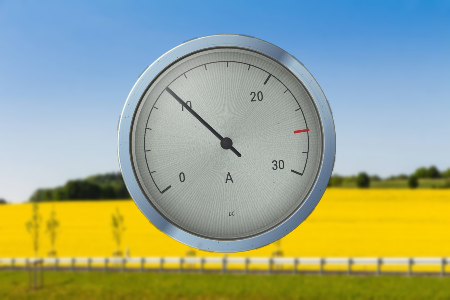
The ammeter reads 10 A
